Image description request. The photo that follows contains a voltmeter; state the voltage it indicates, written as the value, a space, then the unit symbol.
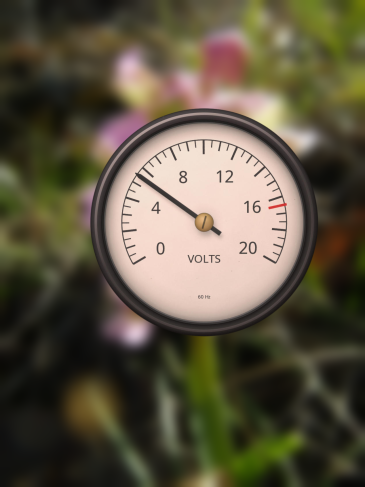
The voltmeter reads 5.5 V
